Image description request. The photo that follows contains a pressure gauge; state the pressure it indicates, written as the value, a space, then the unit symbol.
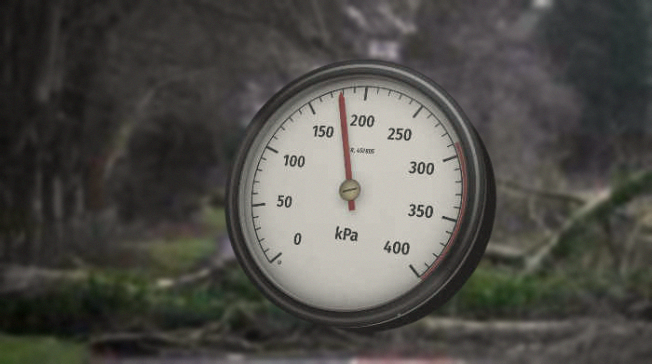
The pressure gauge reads 180 kPa
